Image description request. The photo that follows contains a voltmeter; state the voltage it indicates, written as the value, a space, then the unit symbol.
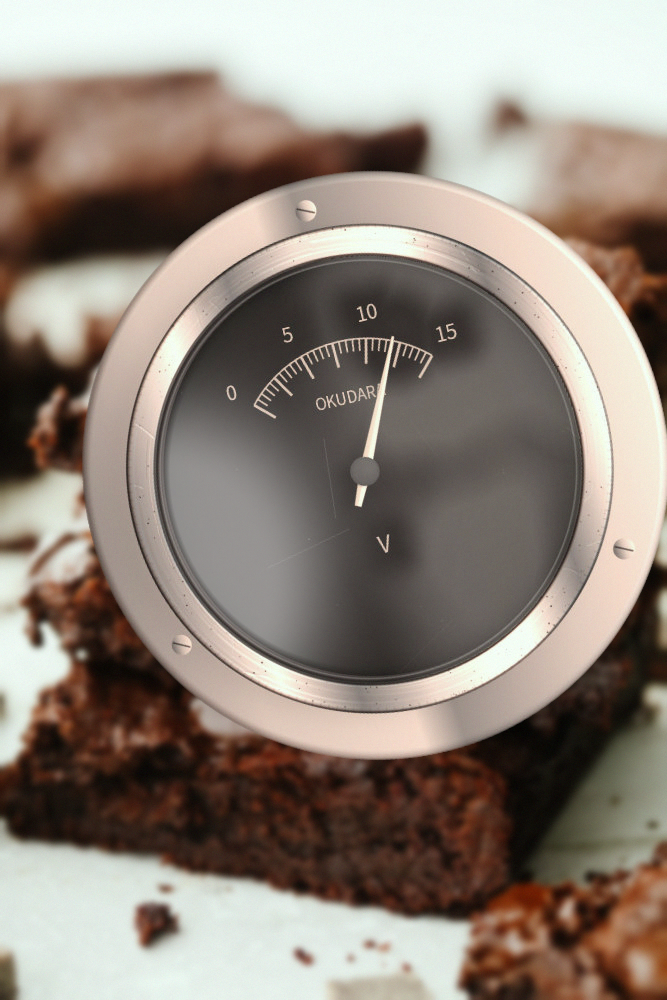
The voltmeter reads 12 V
